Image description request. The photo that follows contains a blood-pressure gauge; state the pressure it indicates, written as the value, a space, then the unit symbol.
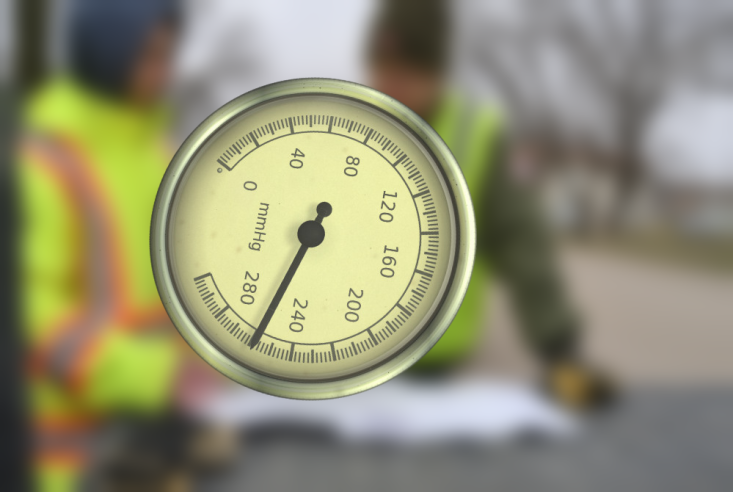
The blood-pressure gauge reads 258 mmHg
